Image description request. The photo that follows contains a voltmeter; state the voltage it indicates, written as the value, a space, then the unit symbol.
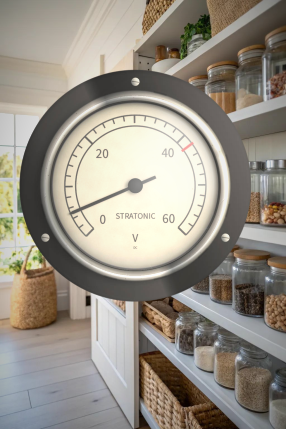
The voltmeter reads 5 V
